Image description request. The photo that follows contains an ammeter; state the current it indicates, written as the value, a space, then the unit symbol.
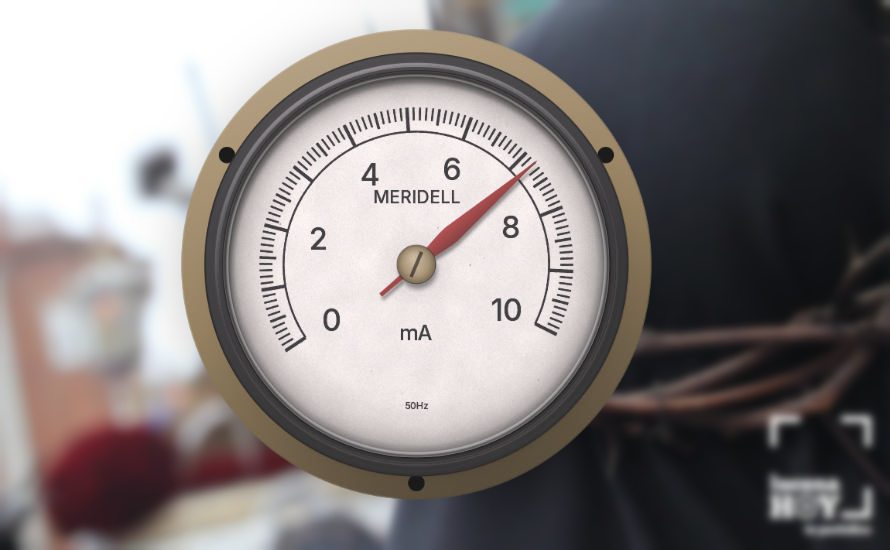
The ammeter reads 7.2 mA
